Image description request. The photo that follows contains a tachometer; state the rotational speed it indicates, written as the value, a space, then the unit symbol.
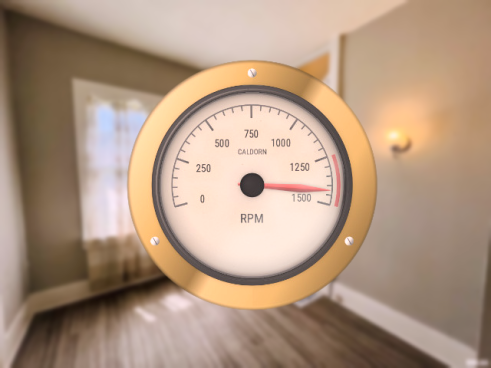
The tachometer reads 1425 rpm
